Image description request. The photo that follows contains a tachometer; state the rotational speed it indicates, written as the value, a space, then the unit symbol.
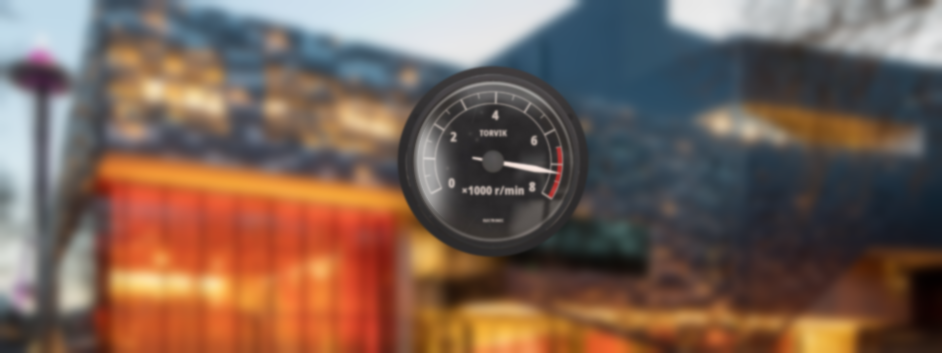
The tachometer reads 7250 rpm
